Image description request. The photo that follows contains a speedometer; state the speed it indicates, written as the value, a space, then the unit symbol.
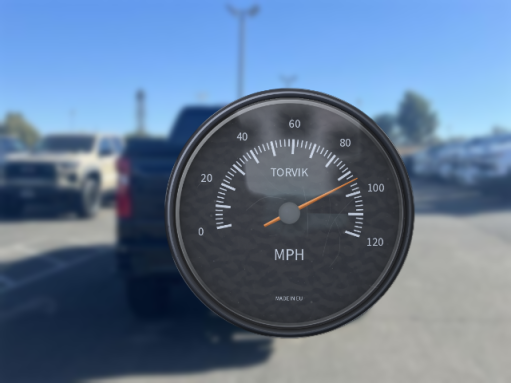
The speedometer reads 94 mph
